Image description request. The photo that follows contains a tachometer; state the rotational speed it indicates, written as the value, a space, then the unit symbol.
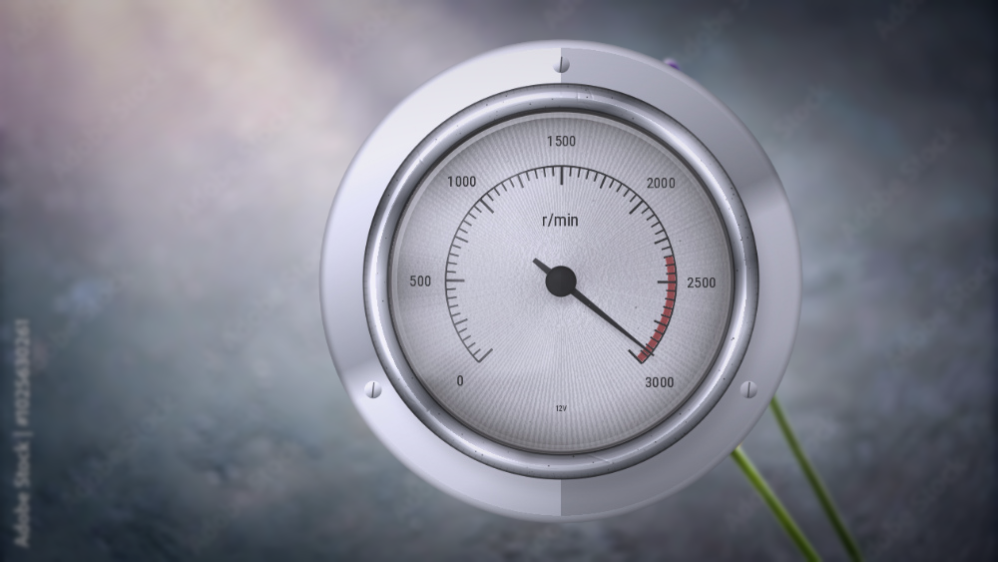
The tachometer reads 2925 rpm
